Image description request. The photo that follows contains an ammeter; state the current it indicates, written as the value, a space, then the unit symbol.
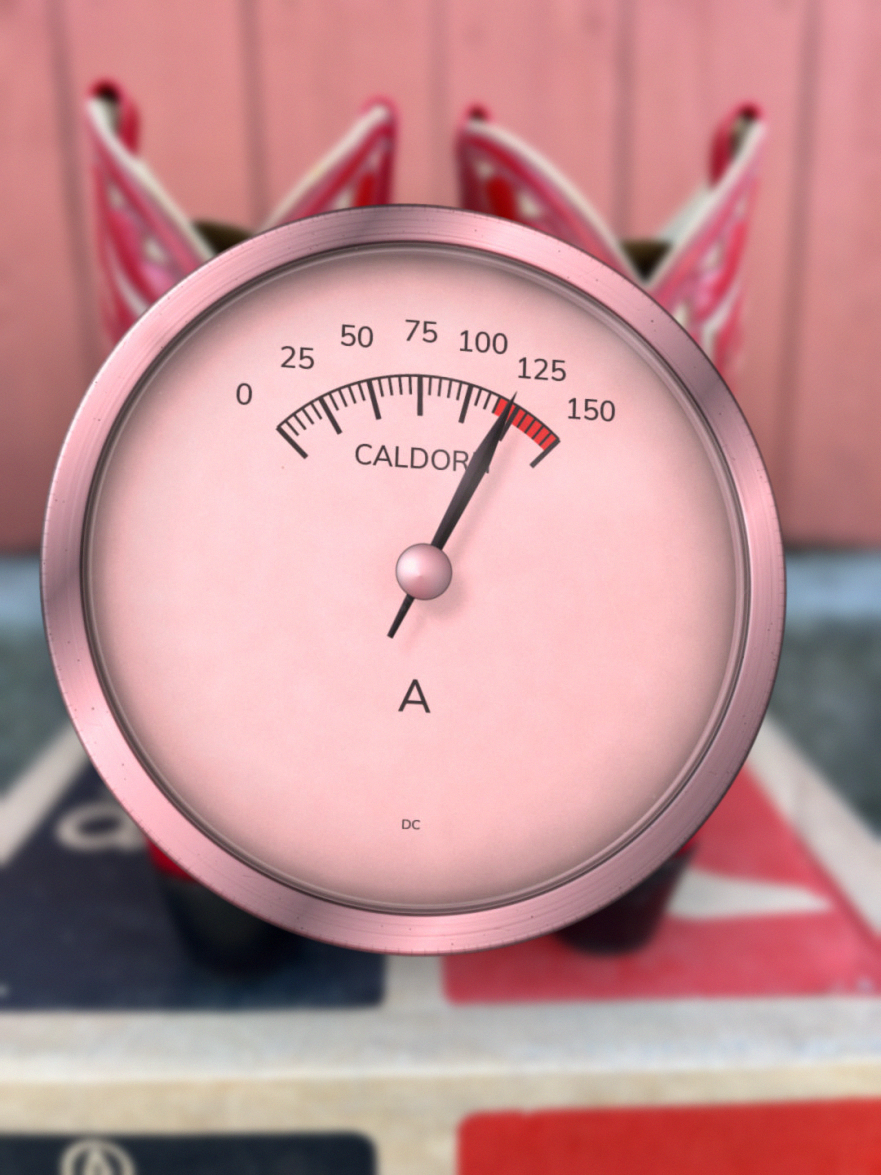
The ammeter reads 120 A
